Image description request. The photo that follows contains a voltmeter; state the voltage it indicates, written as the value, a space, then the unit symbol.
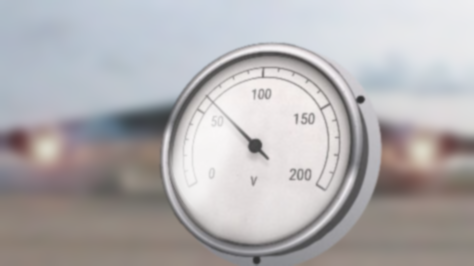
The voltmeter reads 60 V
